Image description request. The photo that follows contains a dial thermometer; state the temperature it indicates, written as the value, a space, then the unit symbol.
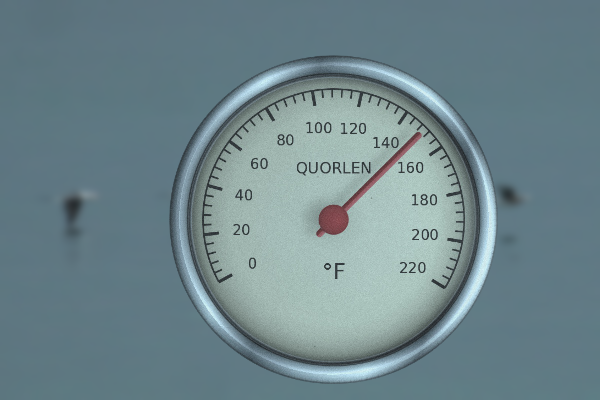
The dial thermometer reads 150 °F
